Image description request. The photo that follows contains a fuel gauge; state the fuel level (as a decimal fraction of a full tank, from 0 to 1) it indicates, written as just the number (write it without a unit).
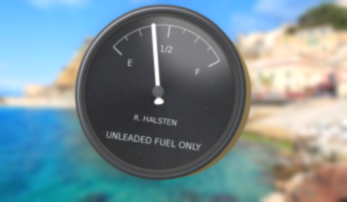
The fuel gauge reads 0.375
